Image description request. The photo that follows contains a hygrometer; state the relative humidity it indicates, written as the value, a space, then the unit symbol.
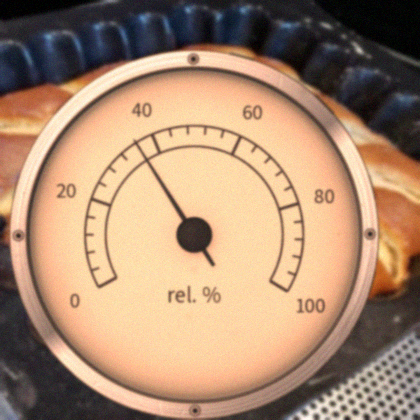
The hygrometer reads 36 %
